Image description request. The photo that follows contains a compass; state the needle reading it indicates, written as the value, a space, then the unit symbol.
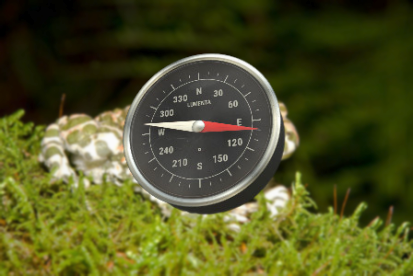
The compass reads 100 °
